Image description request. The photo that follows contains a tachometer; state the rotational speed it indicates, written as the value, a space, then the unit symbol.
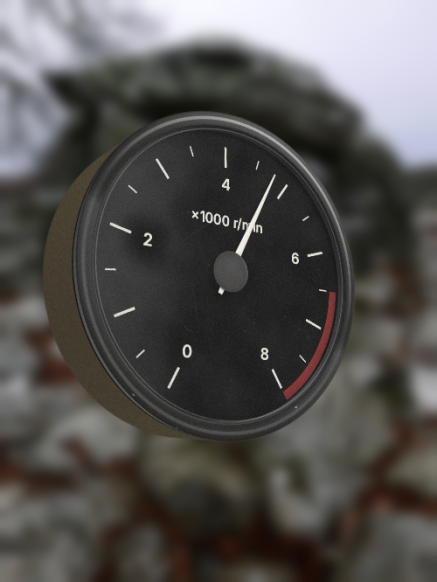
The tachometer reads 4750 rpm
